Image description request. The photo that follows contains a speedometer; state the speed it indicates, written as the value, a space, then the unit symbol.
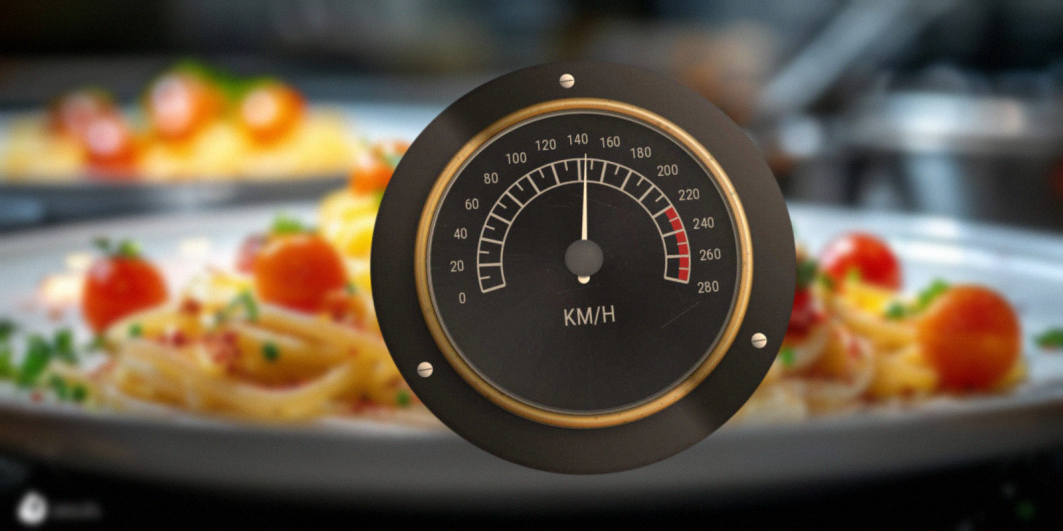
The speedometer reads 145 km/h
